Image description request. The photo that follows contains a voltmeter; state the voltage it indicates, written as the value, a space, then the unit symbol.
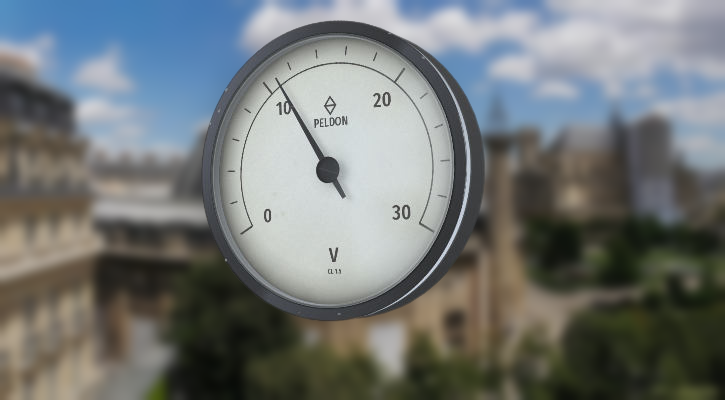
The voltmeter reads 11 V
